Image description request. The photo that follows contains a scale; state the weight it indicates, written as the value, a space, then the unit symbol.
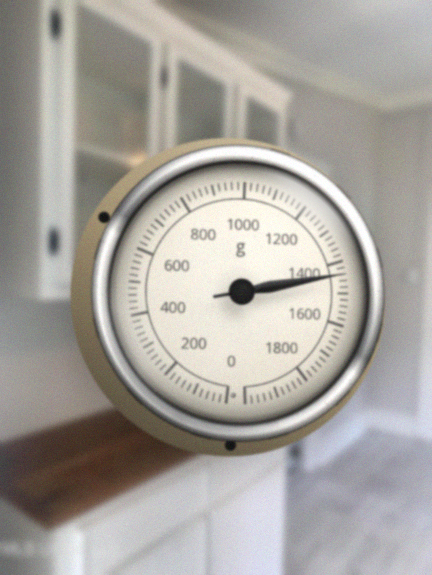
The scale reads 1440 g
